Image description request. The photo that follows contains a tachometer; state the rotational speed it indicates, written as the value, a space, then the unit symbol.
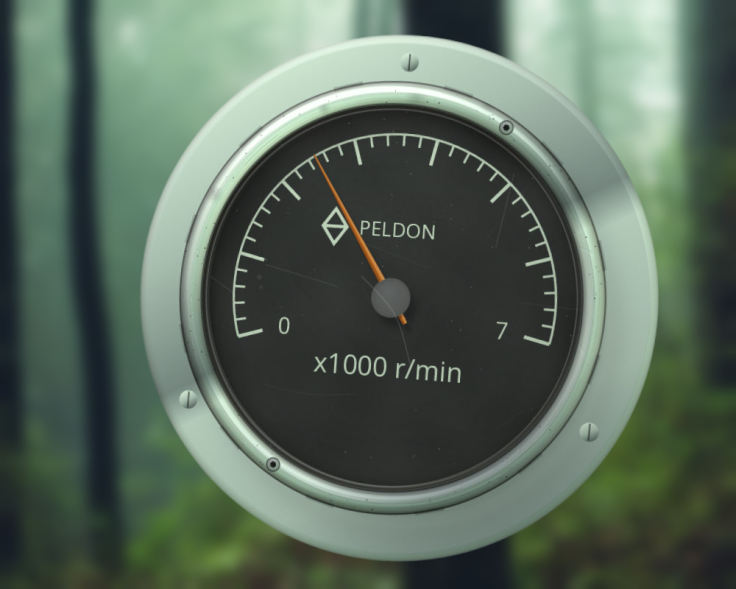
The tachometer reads 2500 rpm
